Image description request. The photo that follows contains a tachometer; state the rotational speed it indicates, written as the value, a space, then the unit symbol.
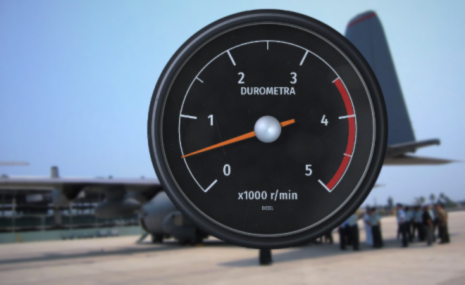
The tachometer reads 500 rpm
